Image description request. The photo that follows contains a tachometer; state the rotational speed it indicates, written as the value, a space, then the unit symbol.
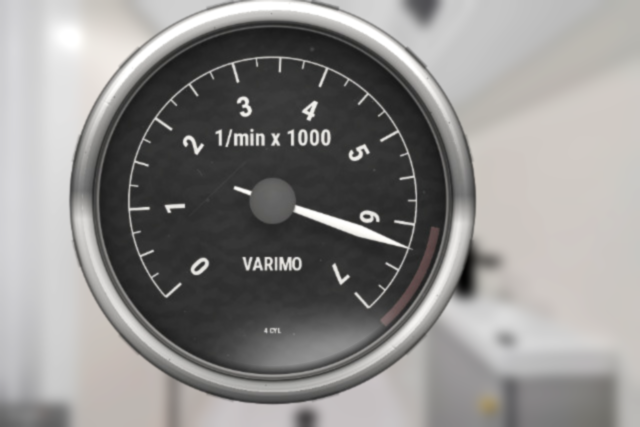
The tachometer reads 6250 rpm
